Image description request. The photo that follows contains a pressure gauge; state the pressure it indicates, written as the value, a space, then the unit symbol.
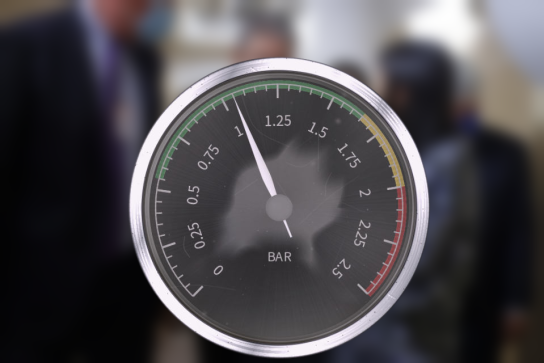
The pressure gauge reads 1.05 bar
